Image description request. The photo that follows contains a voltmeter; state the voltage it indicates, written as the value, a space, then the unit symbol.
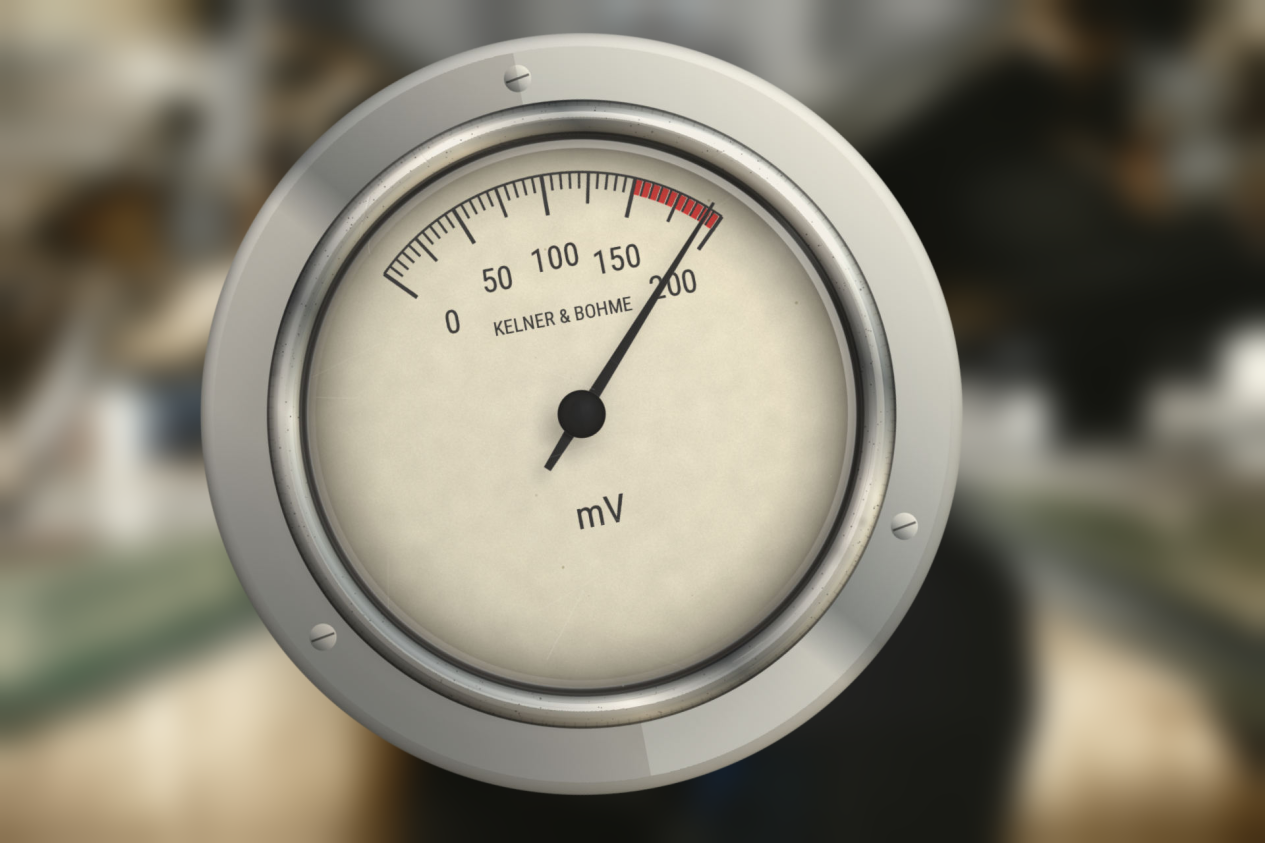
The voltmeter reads 192.5 mV
